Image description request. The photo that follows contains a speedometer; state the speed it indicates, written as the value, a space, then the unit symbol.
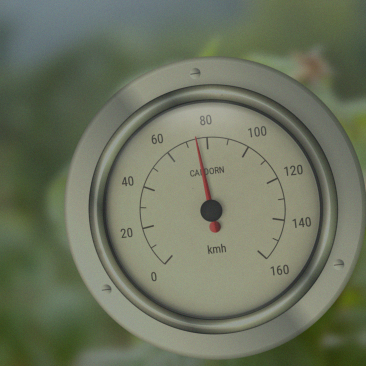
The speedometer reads 75 km/h
